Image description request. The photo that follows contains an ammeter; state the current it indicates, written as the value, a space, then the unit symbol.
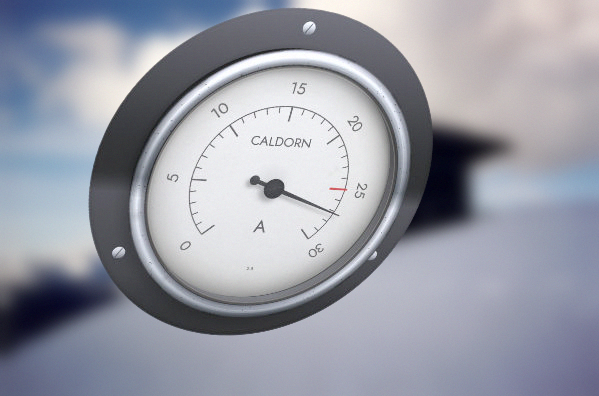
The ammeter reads 27 A
